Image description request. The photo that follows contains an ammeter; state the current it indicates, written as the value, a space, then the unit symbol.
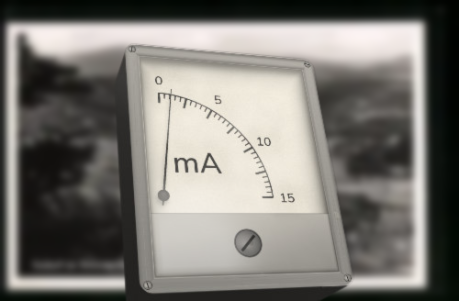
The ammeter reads 1 mA
